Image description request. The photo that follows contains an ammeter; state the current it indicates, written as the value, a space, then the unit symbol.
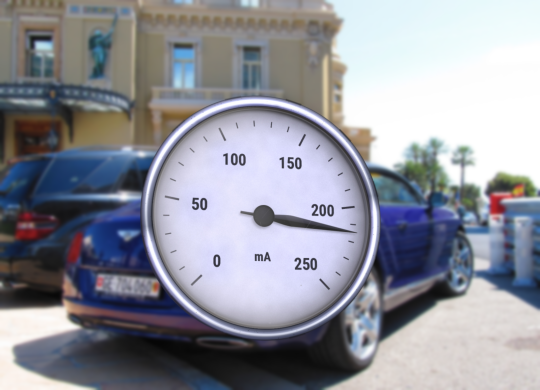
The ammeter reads 215 mA
